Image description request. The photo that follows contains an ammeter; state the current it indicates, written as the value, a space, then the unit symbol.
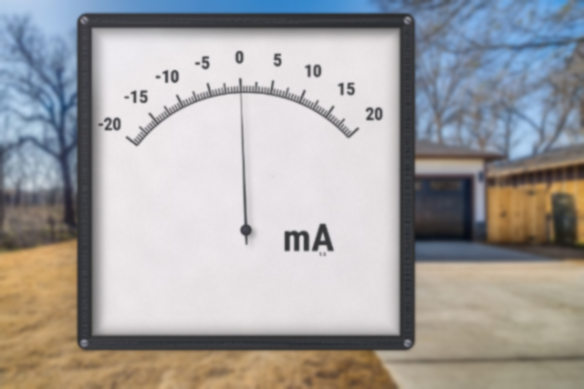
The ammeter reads 0 mA
